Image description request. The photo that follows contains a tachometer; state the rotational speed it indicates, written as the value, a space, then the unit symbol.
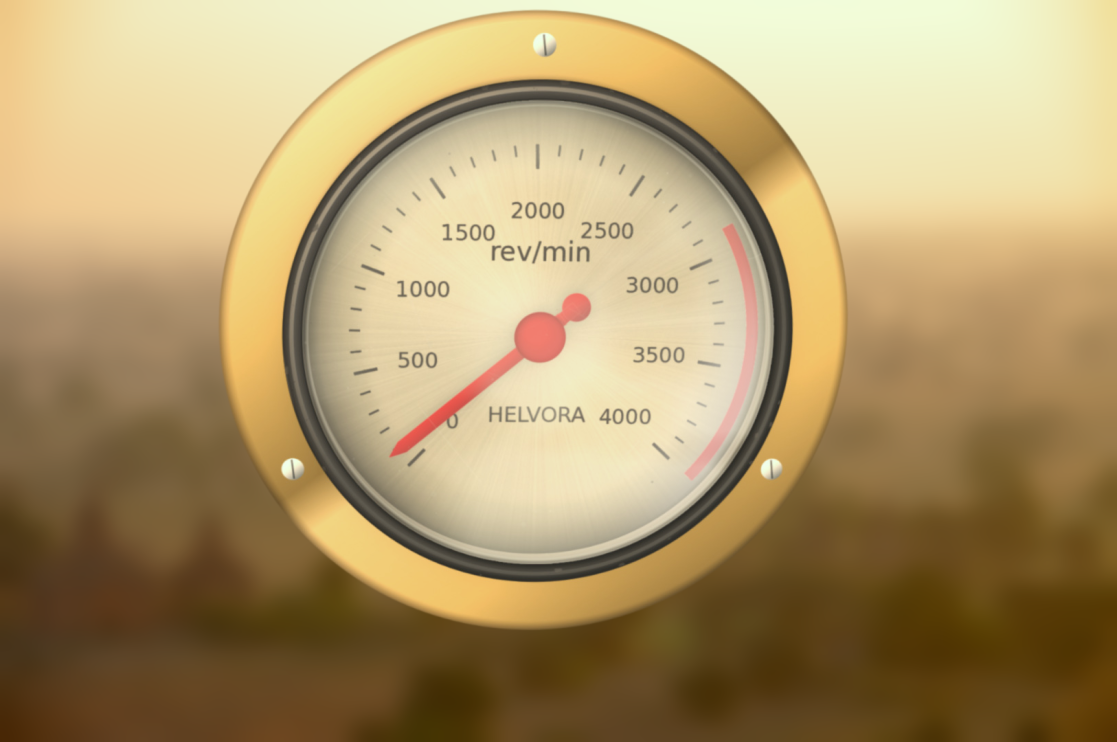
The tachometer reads 100 rpm
